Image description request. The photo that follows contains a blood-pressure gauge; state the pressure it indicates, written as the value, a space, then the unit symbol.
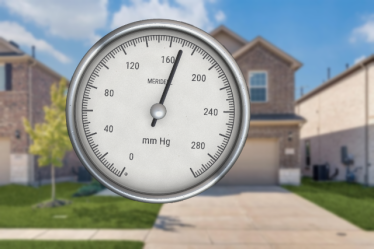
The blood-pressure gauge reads 170 mmHg
